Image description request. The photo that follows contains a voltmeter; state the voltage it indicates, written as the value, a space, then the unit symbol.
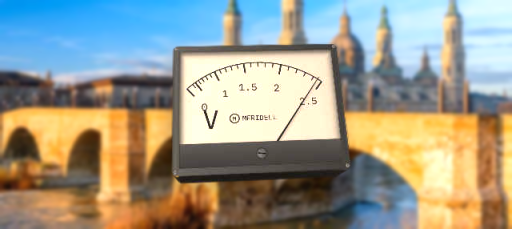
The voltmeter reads 2.45 V
